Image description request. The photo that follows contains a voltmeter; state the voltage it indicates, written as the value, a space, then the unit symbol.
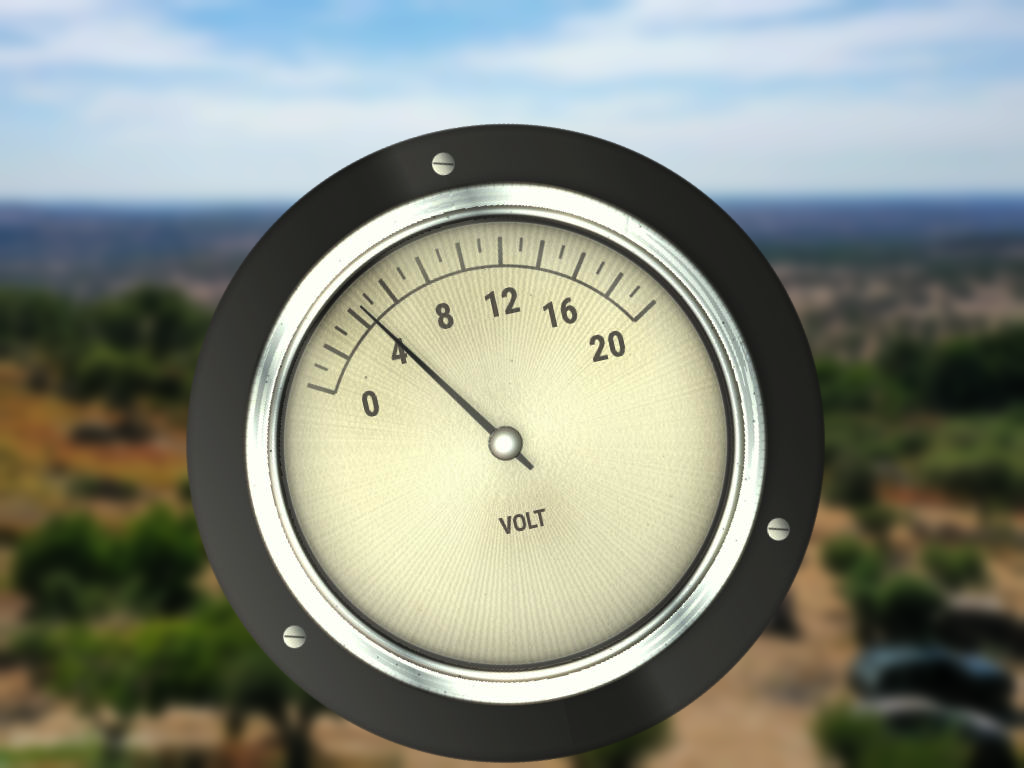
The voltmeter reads 4.5 V
